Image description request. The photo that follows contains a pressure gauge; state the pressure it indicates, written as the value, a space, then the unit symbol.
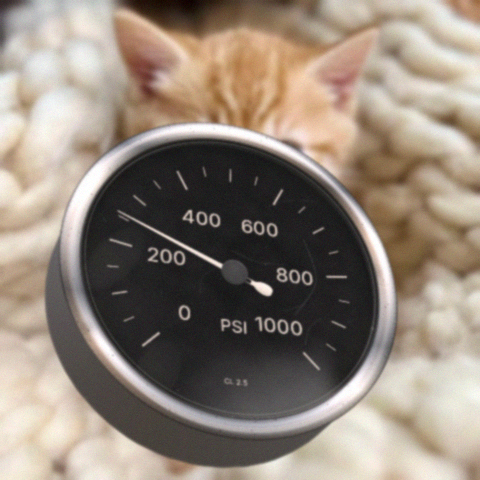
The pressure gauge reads 250 psi
